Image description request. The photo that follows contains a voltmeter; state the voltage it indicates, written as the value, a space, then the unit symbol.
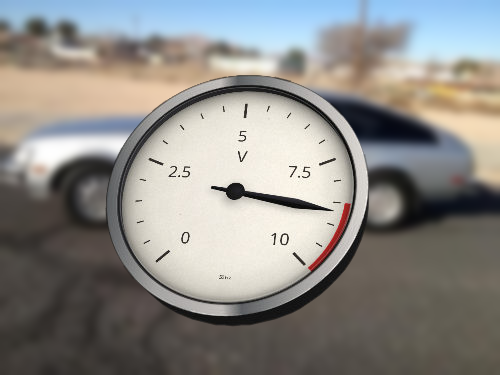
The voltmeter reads 8.75 V
